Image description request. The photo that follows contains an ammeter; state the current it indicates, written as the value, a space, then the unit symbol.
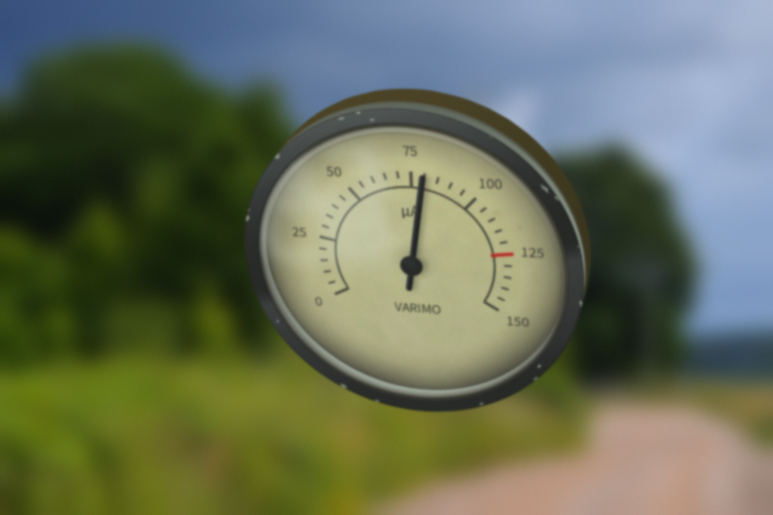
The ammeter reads 80 µA
